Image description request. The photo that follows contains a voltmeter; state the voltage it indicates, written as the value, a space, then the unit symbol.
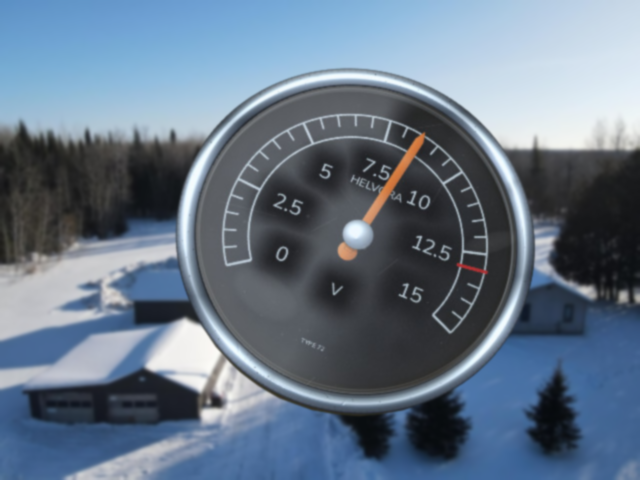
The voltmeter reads 8.5 V
